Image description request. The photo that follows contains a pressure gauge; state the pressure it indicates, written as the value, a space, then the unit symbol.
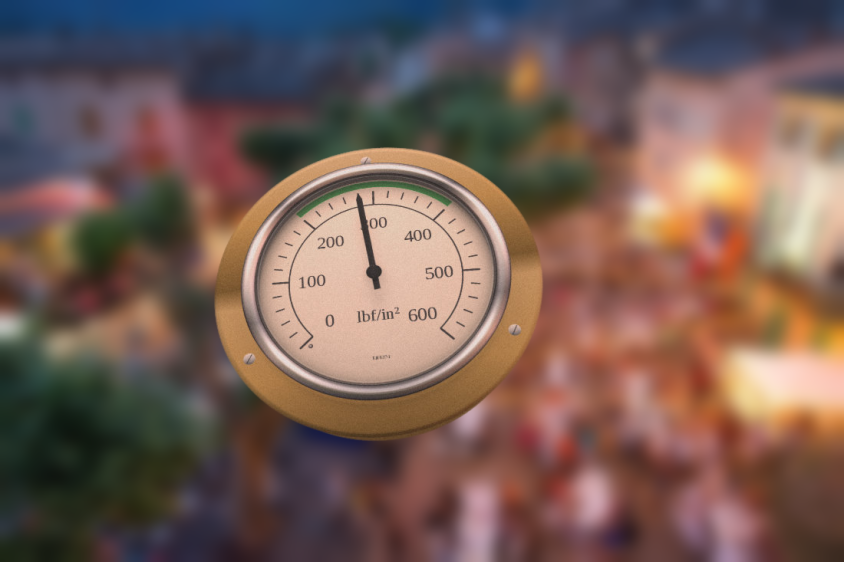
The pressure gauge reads 280 psi
